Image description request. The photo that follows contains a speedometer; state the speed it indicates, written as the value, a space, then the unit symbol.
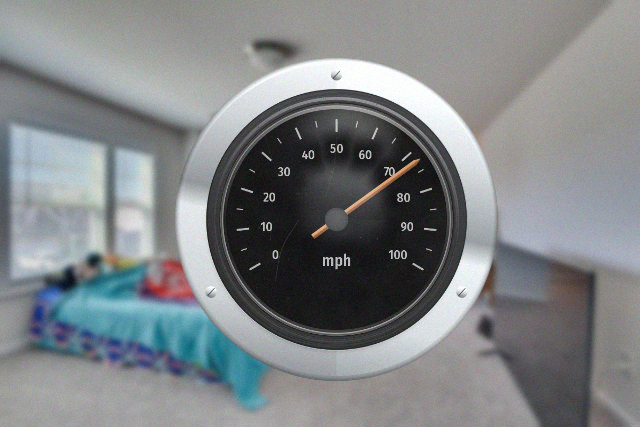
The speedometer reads 72.5 mph
